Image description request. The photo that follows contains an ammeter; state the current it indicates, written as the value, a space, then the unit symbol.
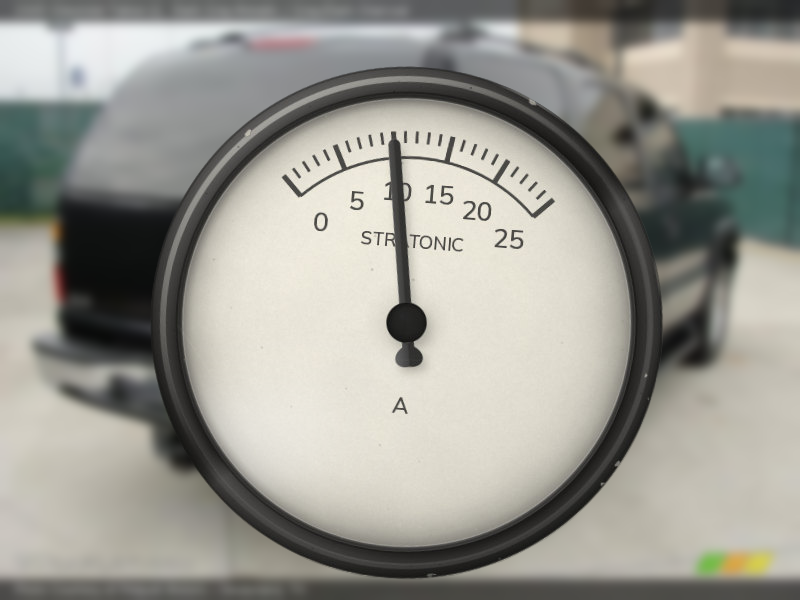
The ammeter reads 10 A
